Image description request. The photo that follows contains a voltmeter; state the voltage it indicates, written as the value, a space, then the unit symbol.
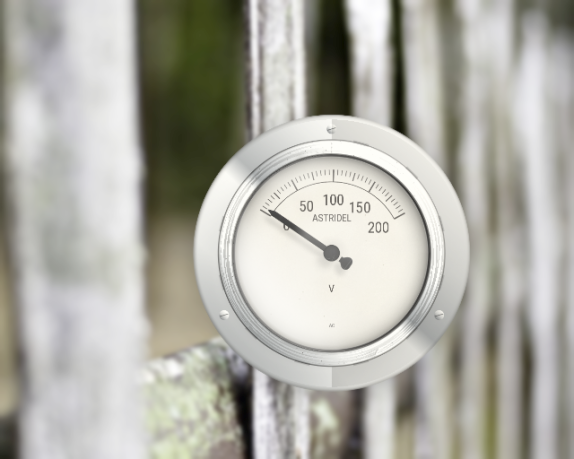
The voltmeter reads 5 V
